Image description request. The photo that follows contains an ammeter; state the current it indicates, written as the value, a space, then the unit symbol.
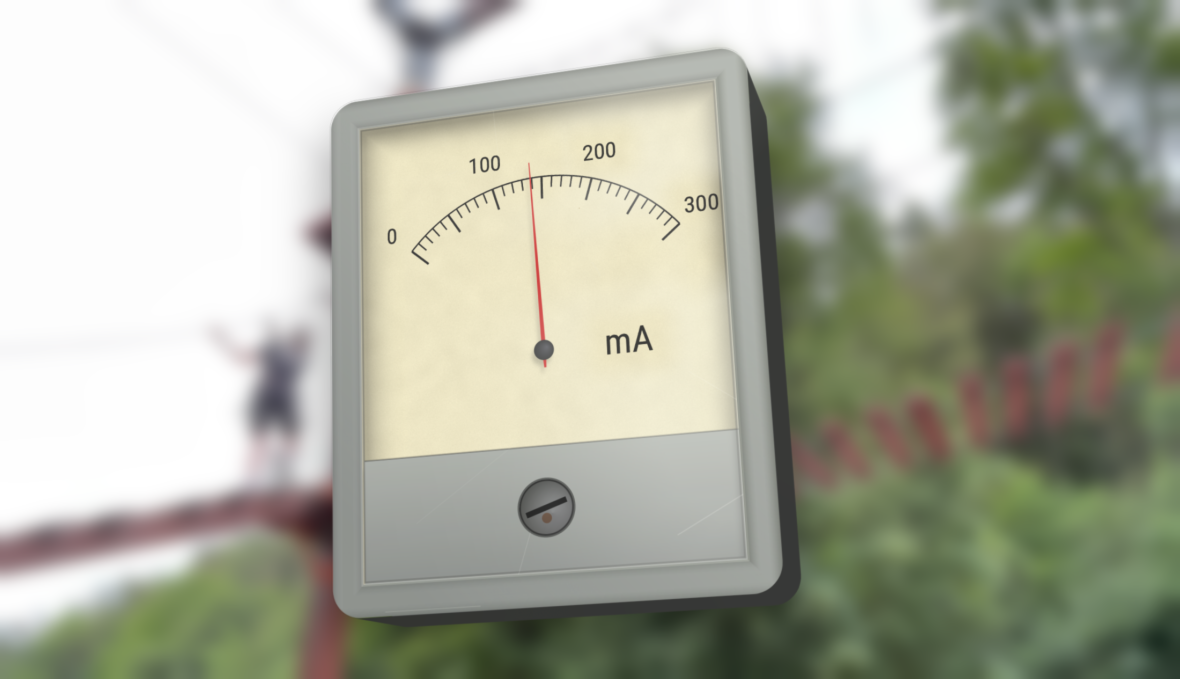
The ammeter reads 140 mA
